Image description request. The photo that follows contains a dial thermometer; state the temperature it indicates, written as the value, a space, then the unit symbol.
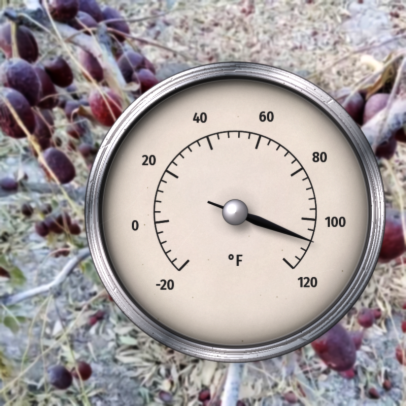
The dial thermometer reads 108 °F
